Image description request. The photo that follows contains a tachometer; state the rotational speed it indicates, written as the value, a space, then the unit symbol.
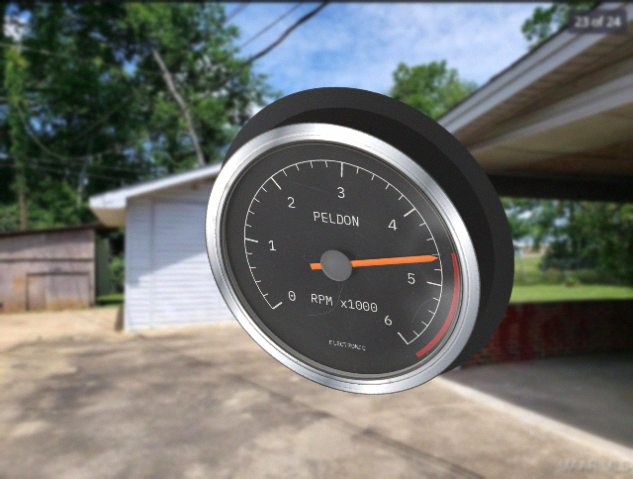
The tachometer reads 4600 rpm
